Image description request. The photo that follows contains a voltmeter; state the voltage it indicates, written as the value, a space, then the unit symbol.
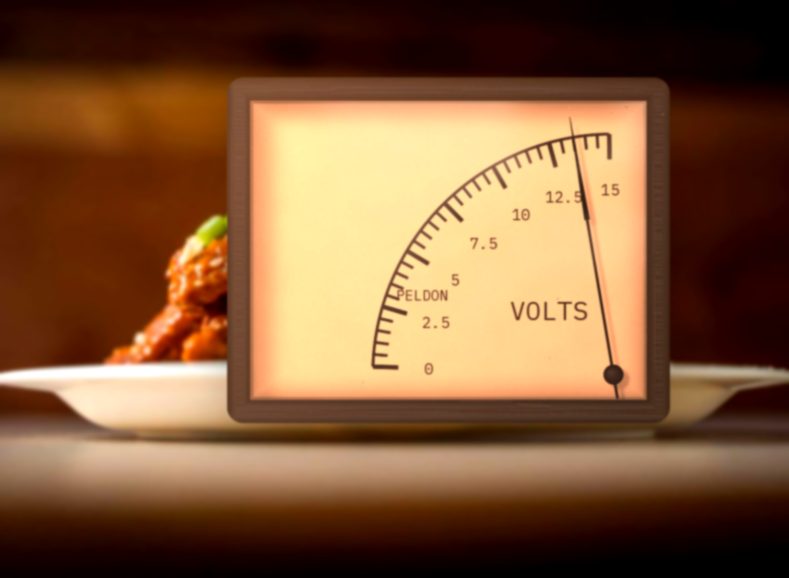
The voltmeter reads 13.5 V
